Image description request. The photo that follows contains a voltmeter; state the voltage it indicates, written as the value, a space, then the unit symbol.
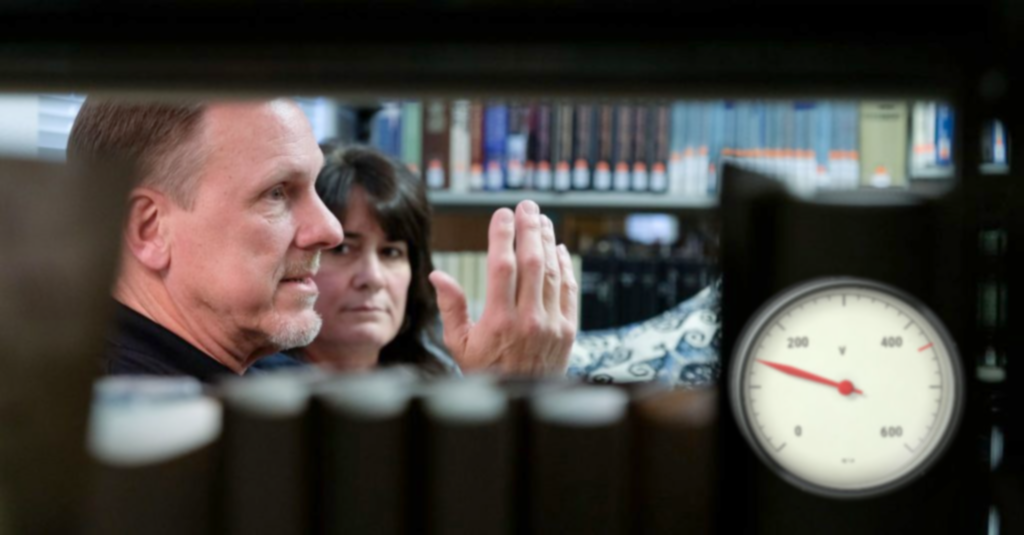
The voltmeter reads 140 V
